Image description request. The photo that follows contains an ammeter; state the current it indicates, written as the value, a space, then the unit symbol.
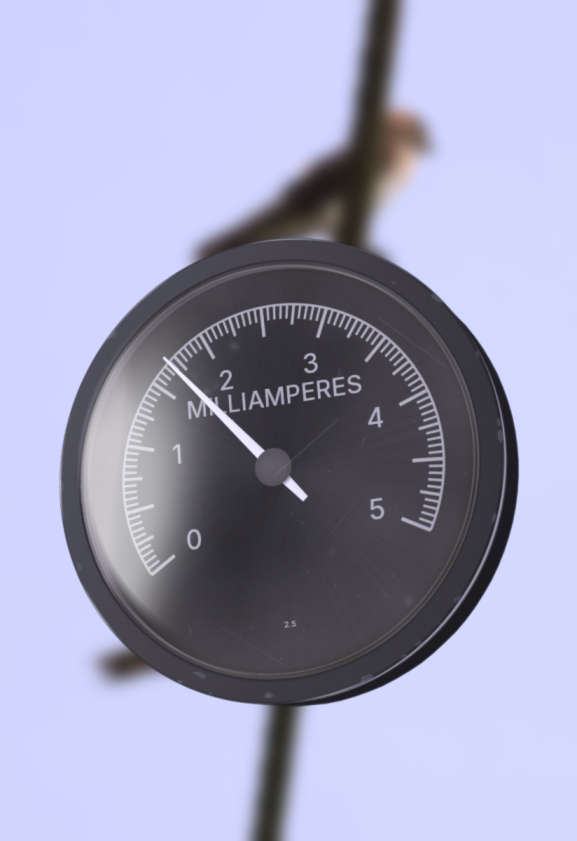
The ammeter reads 1.7 mA
